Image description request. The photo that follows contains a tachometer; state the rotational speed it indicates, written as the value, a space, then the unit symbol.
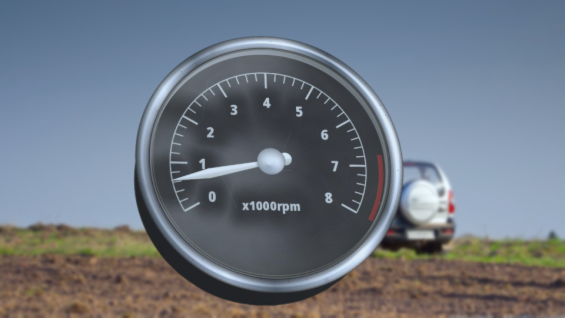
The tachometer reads 600 rpm
